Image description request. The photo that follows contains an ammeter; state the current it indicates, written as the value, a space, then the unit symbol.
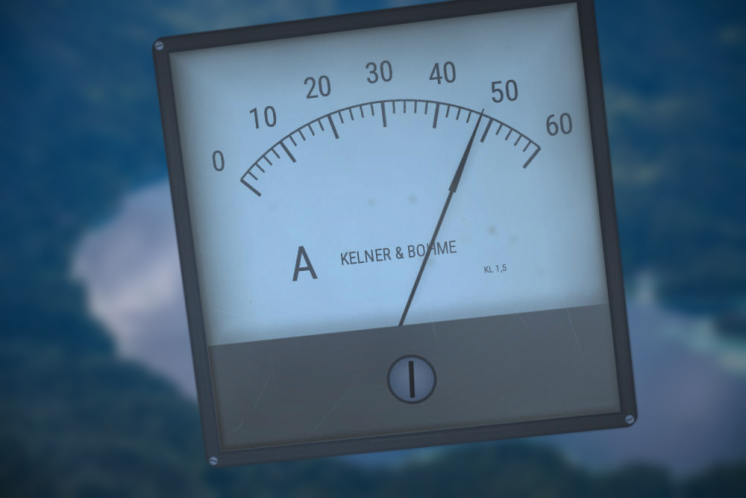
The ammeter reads 48 A
